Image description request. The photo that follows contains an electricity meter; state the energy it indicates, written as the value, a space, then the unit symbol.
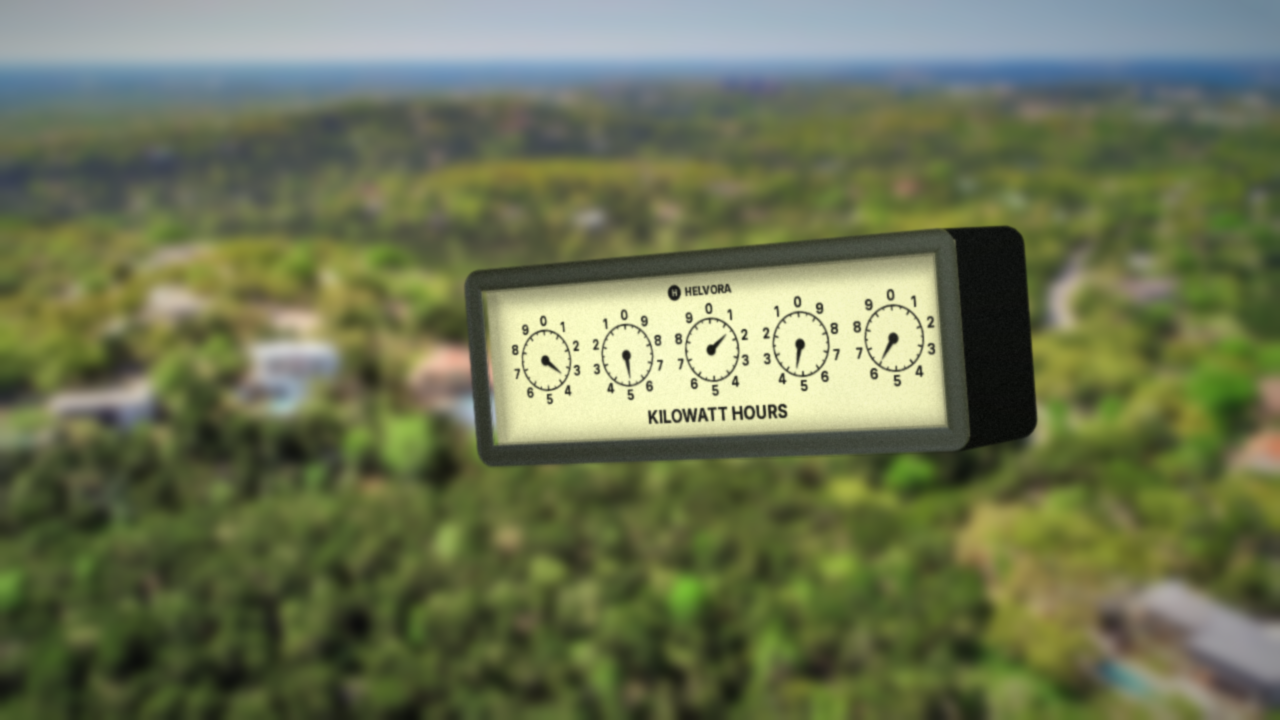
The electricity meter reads 35146 kWh
